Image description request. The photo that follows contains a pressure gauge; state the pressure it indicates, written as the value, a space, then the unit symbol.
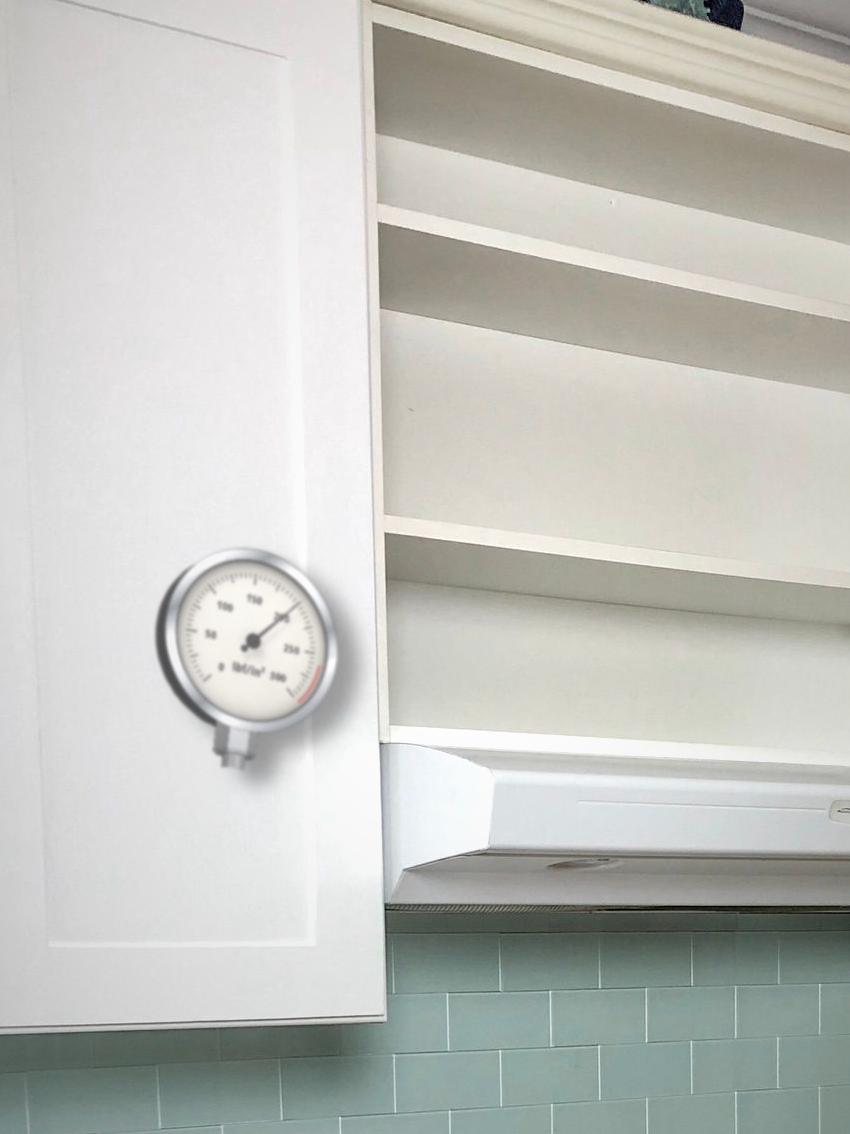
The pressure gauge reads 200 psi
